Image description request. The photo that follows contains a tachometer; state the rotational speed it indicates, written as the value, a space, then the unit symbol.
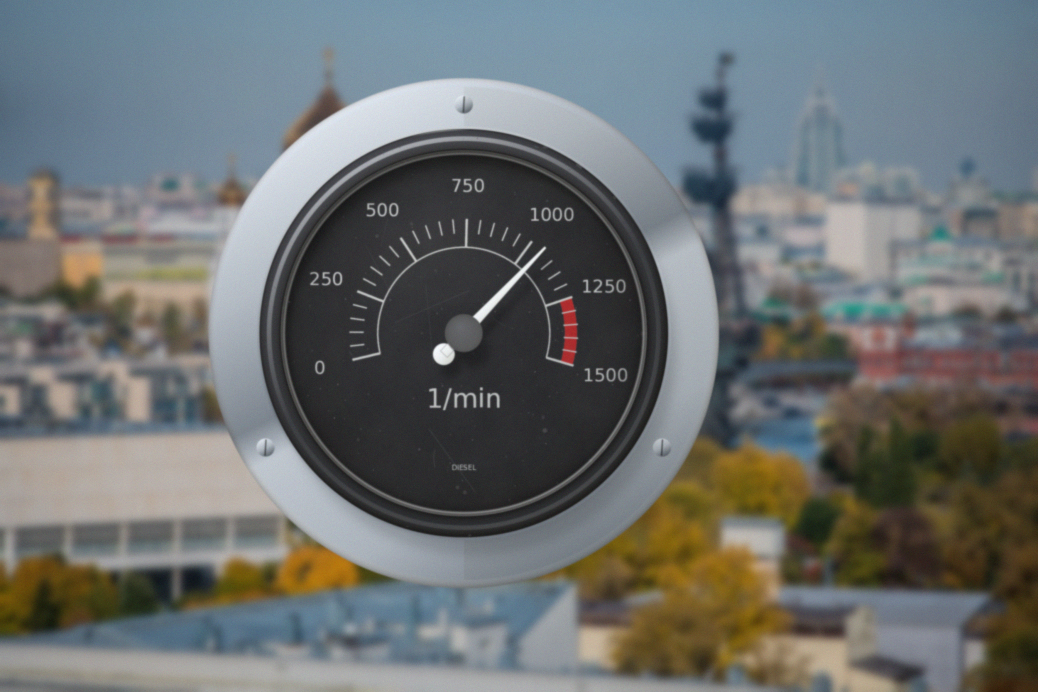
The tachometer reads 1050 rpm
